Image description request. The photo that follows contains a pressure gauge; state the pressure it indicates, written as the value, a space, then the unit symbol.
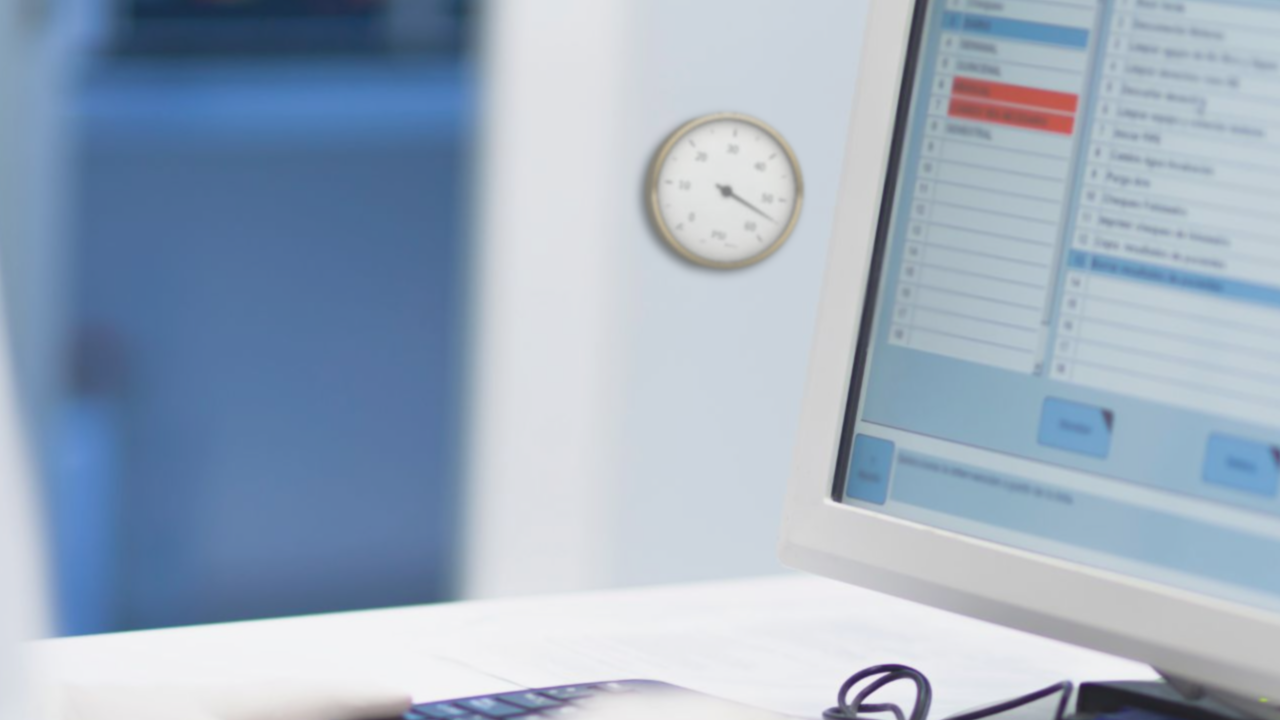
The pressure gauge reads 55 psi
